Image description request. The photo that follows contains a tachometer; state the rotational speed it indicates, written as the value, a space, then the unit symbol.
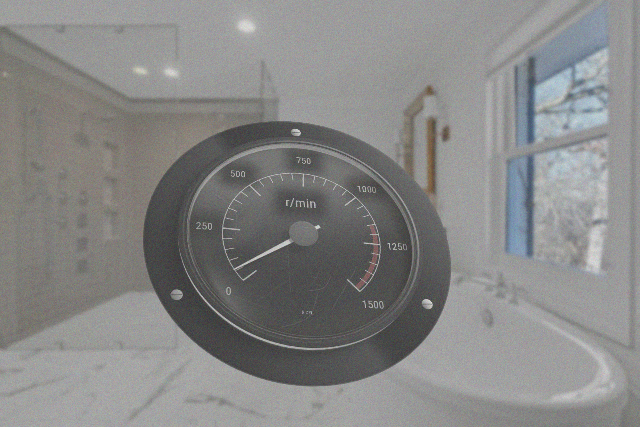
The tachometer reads 50 rpm
